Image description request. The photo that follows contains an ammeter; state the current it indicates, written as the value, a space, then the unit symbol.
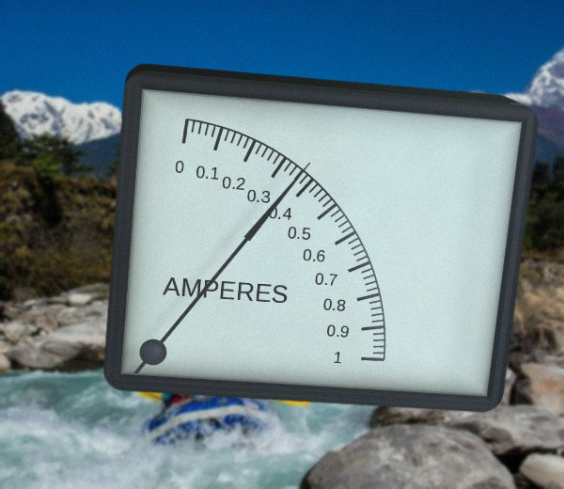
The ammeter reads 0.36 A
